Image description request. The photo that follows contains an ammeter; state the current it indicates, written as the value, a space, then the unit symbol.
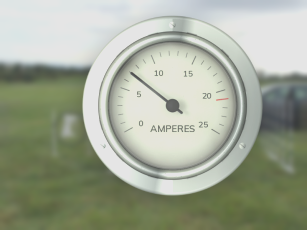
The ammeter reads 7 A
